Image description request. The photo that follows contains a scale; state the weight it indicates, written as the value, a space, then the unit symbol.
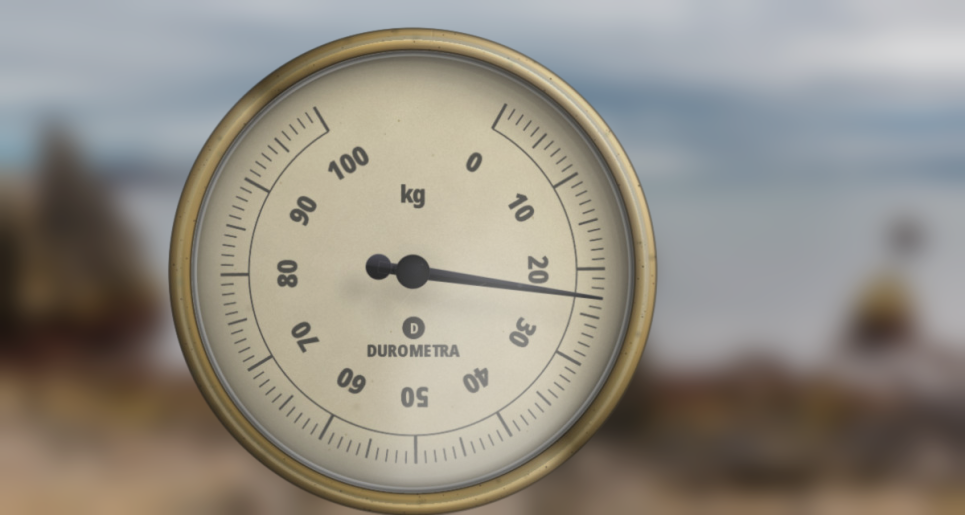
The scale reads 23 kg
